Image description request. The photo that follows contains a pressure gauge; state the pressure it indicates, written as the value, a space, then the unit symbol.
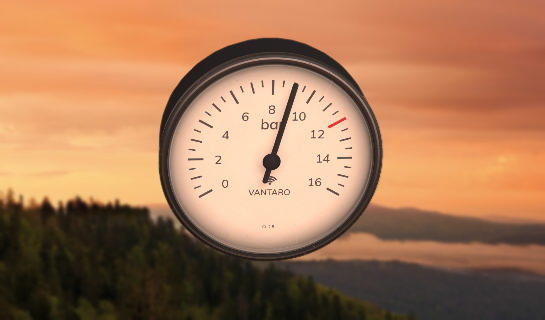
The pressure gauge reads 9 bar
